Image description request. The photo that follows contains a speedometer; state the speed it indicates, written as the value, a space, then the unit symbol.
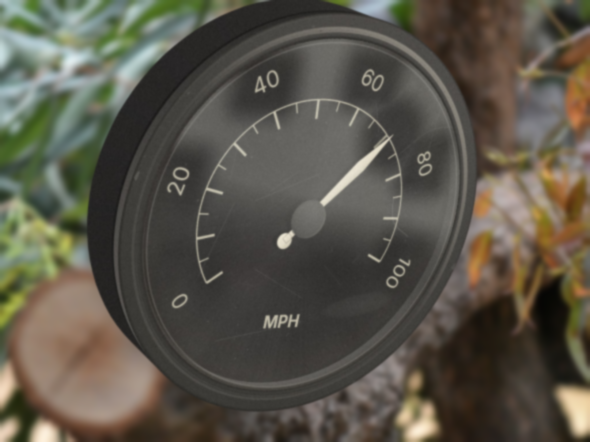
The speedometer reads 70 mph
